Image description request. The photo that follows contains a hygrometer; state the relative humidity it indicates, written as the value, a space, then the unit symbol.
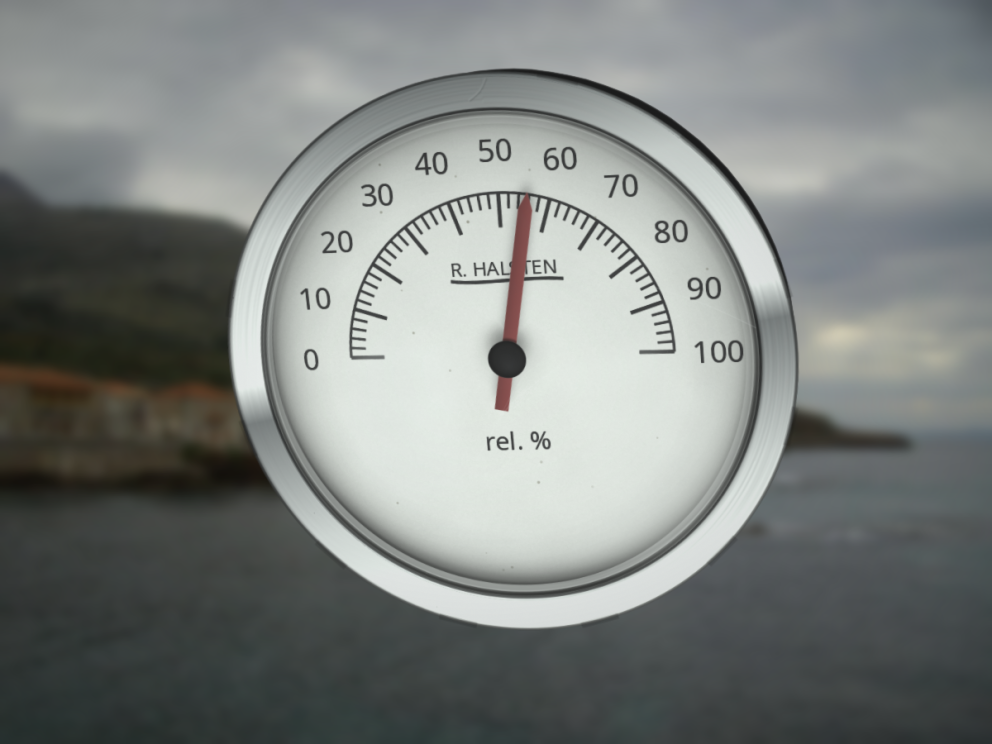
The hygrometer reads 56 %
